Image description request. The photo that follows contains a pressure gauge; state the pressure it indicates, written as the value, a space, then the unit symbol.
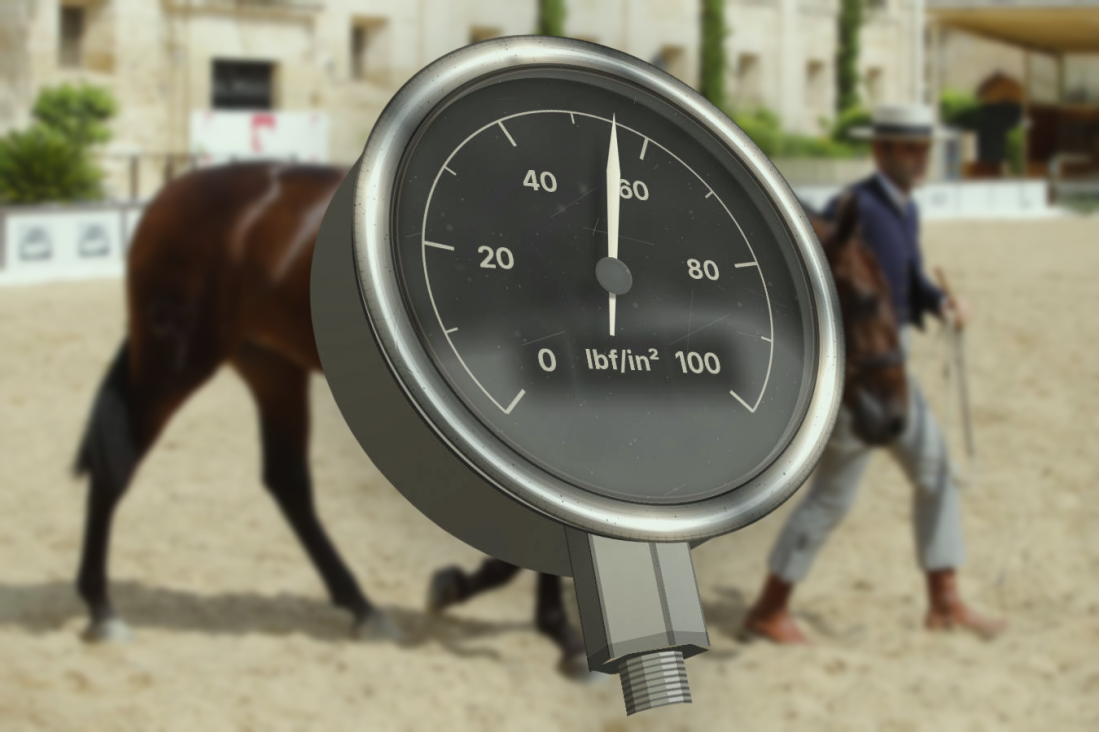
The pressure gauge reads 55 psi
